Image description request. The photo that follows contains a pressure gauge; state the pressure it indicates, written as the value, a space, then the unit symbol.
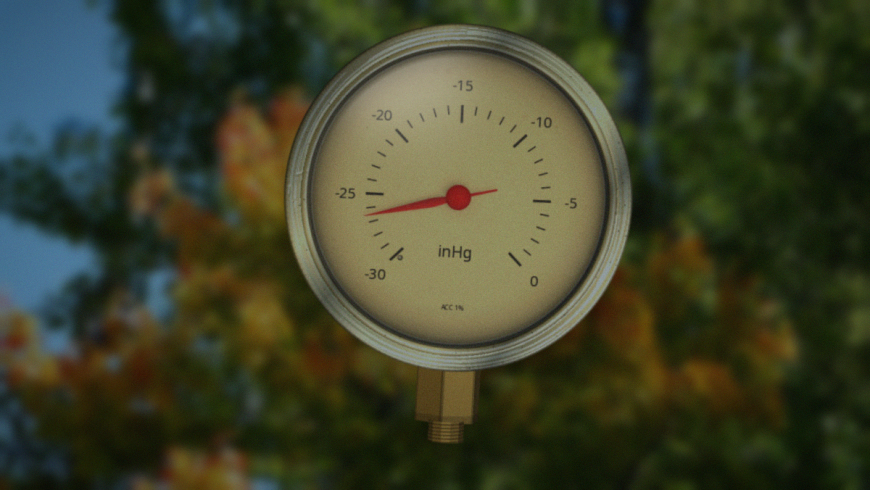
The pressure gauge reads -26.5 inHg
